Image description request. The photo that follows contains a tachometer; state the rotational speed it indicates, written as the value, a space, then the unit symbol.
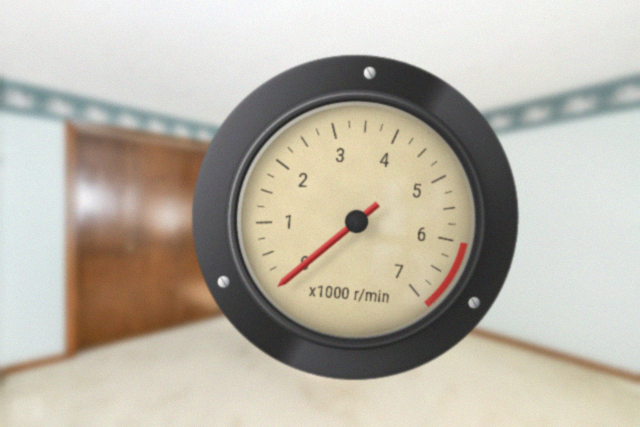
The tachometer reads 0 rpm
